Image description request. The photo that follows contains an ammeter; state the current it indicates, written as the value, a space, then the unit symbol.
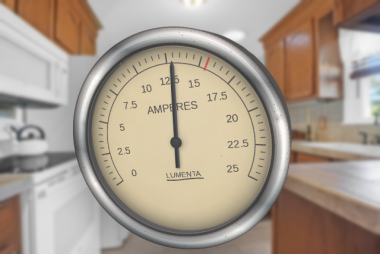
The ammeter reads 13 A
